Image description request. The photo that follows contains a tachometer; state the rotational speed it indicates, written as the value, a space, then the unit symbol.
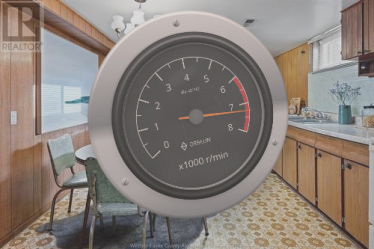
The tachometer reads 7250 rpm
